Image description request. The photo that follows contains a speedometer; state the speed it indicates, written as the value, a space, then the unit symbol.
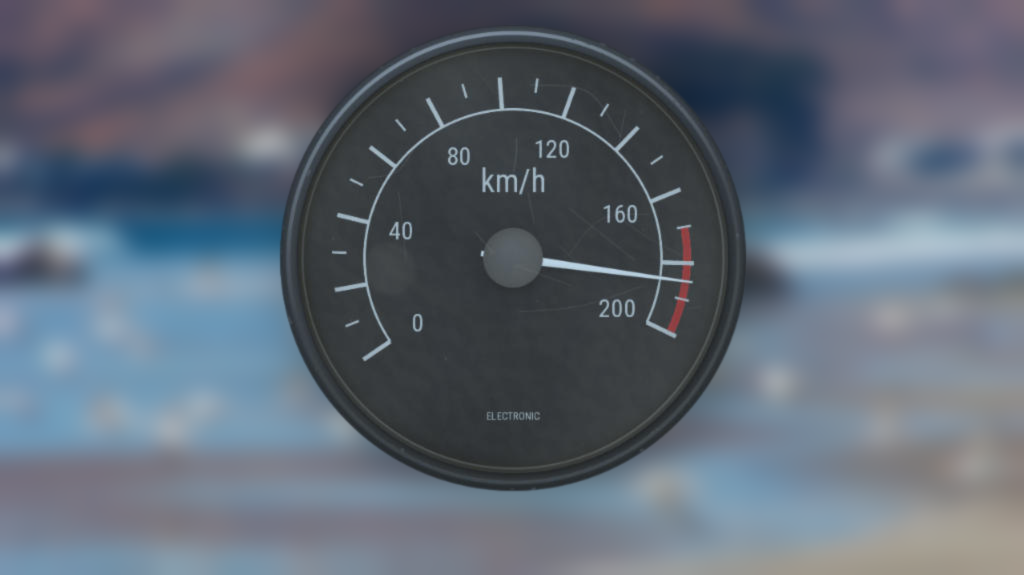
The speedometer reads 185 km/h
